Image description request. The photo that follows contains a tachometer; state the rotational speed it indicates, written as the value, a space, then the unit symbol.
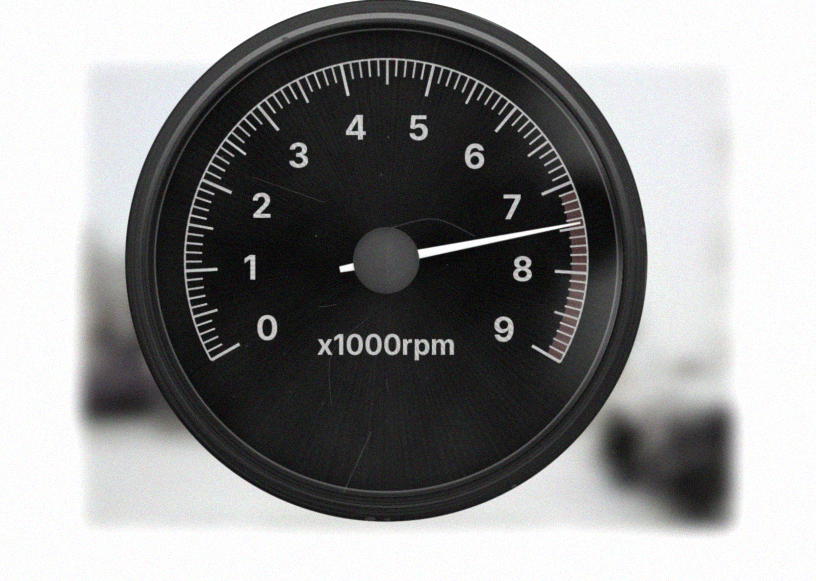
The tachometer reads 7450 rpm
